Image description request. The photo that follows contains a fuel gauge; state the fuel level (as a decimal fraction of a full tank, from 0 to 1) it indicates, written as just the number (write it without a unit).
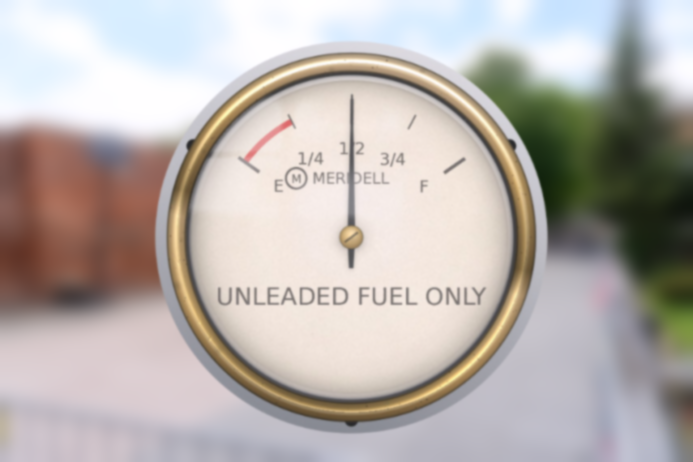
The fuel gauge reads 0.5
